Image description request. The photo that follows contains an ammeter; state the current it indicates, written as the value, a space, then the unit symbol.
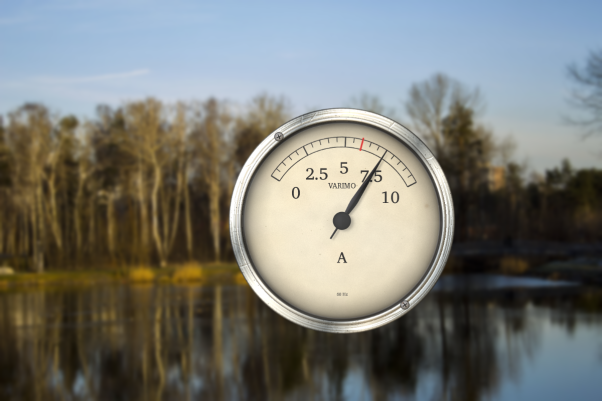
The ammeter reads 7.5 A
